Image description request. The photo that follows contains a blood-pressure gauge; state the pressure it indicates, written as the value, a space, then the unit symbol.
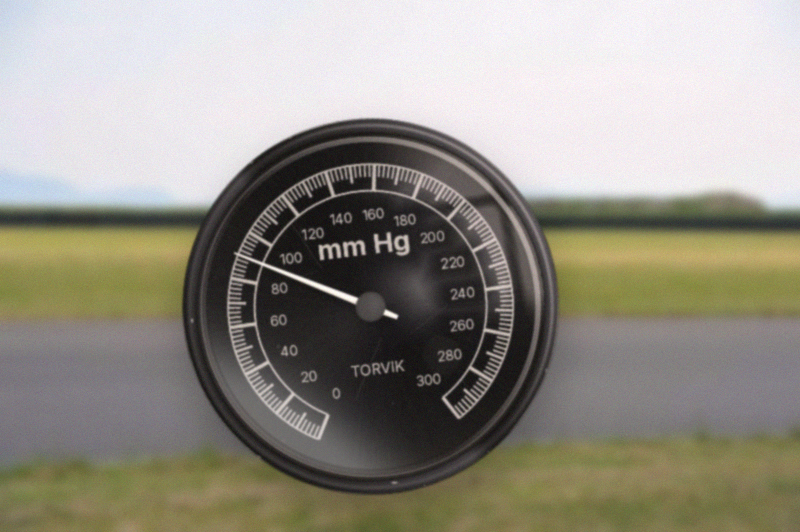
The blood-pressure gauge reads 90 mmHg
